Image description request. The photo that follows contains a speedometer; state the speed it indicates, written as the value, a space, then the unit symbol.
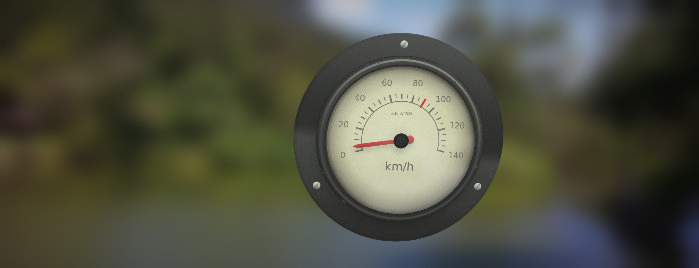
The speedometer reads 5 km/h
